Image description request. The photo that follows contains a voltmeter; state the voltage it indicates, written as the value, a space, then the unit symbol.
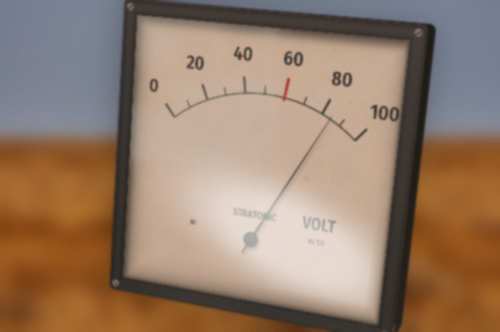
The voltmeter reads 85 V
